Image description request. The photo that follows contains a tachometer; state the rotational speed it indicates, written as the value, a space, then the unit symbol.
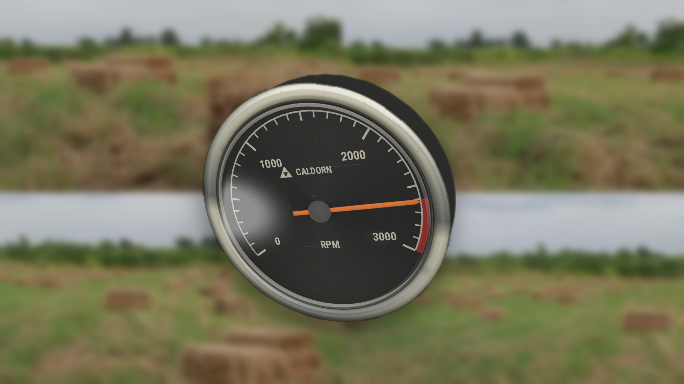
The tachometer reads 2600 rpm
